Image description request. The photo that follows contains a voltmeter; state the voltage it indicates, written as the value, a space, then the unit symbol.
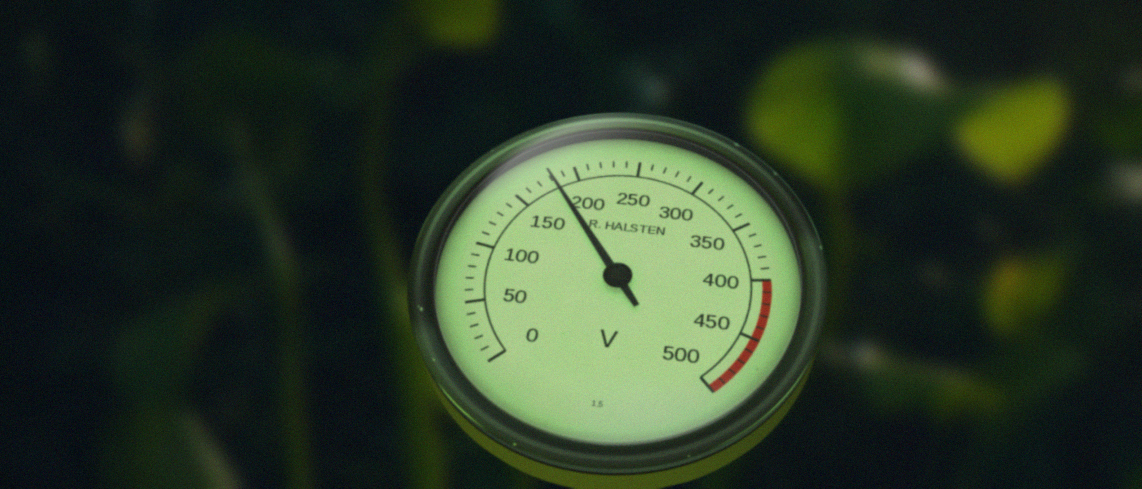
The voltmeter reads 180 V
